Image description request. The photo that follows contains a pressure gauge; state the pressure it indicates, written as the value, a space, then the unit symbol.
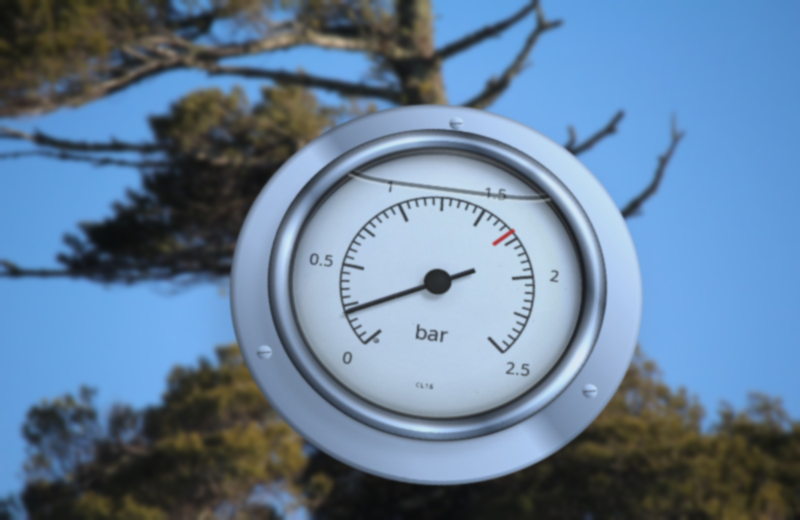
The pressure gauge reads 0.2 bar
